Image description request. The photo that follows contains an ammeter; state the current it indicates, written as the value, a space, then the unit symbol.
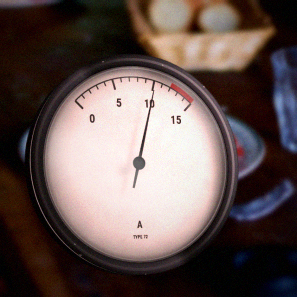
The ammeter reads 10 A
